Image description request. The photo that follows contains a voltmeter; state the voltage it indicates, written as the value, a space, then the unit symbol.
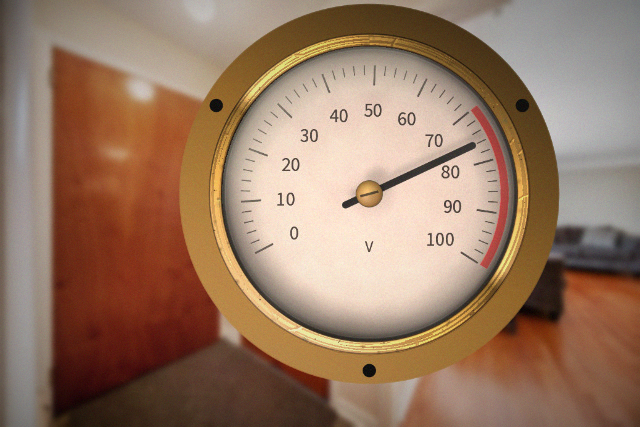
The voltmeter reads 76 V
